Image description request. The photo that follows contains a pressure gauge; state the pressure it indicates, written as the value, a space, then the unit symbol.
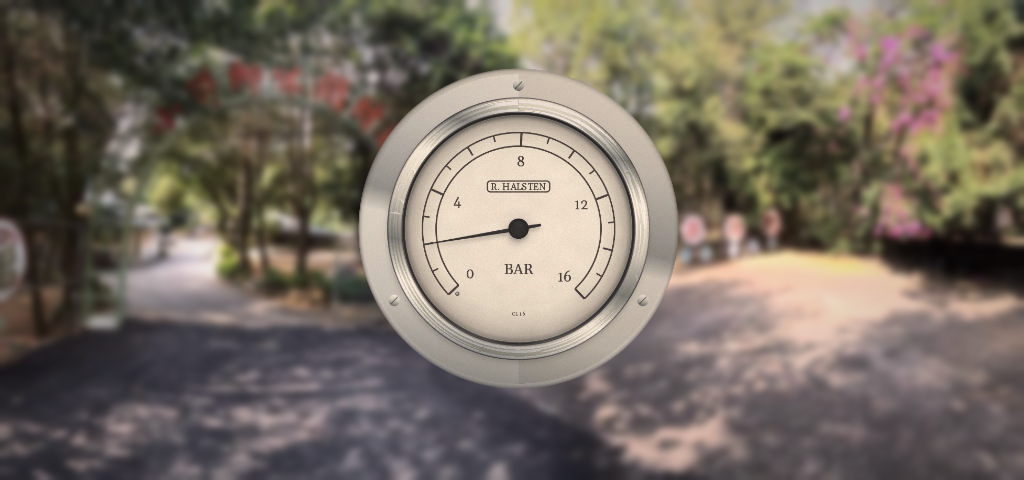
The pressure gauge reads 2 bar
